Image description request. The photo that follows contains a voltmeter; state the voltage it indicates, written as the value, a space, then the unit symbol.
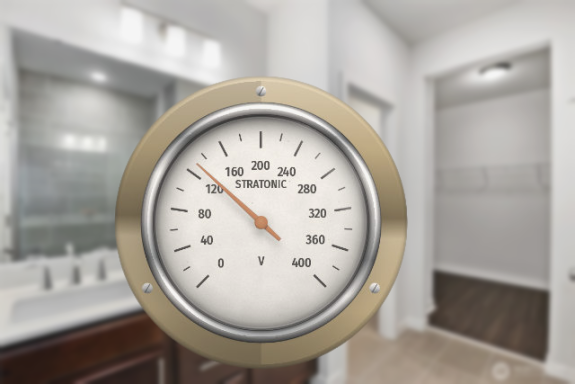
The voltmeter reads 130 V
